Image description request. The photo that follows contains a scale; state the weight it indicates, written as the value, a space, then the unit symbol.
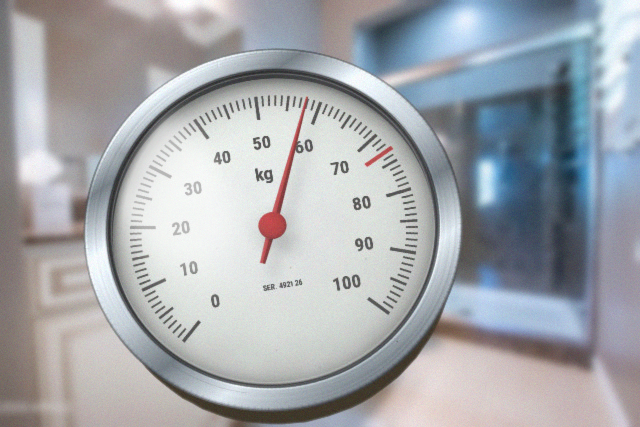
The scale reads 58 kg
